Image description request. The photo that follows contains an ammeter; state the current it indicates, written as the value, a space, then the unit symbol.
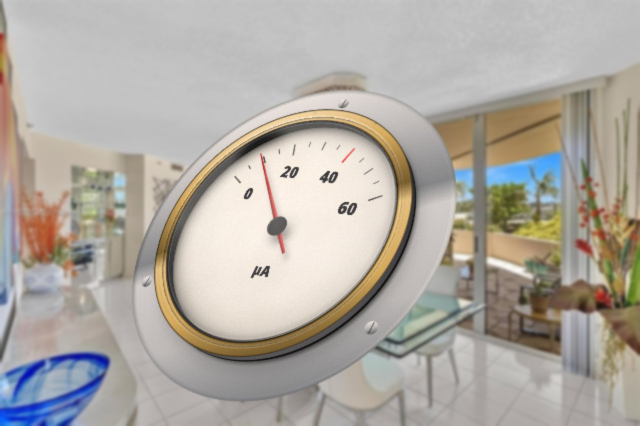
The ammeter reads 10 µA
